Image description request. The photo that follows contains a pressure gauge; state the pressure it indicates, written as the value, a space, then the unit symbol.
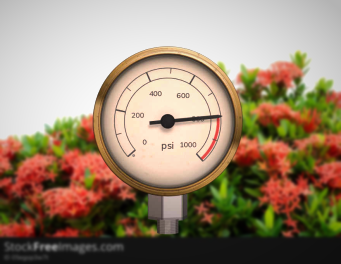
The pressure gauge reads 800 psi
